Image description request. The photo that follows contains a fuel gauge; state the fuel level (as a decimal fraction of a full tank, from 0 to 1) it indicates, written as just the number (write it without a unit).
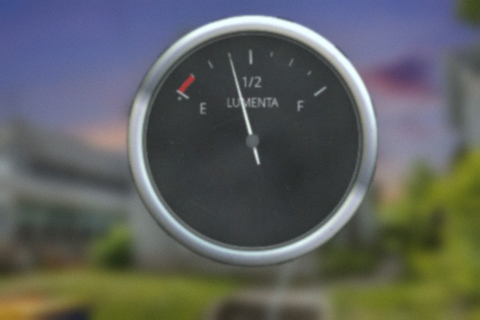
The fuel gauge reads 0.375
